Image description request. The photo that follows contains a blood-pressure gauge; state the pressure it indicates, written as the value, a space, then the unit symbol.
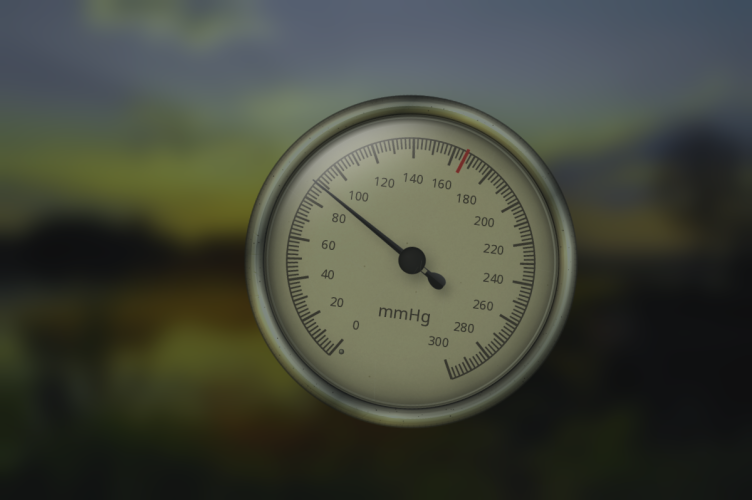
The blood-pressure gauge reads 88 mmHg
